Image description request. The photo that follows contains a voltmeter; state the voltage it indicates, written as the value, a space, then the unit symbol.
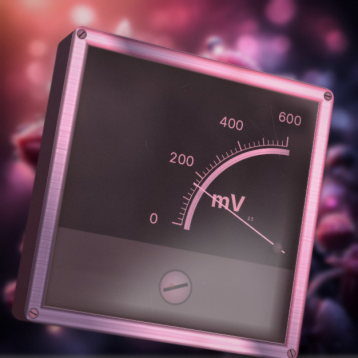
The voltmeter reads 160 mV
